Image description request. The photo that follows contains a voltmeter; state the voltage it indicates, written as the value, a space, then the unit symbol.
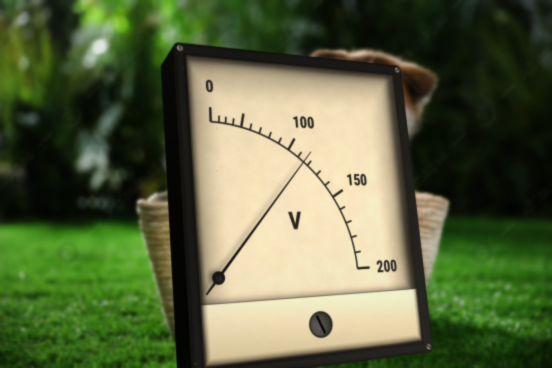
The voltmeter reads 115 V
